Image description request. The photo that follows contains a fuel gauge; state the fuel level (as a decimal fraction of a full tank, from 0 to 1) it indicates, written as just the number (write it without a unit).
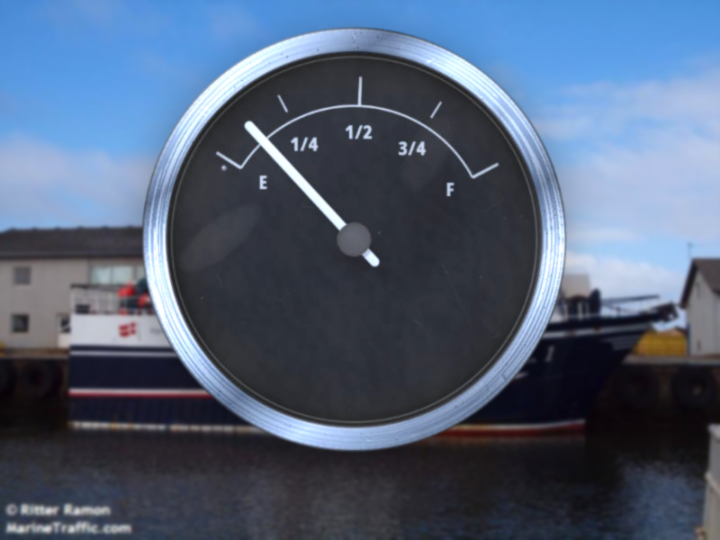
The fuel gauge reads 0.125
